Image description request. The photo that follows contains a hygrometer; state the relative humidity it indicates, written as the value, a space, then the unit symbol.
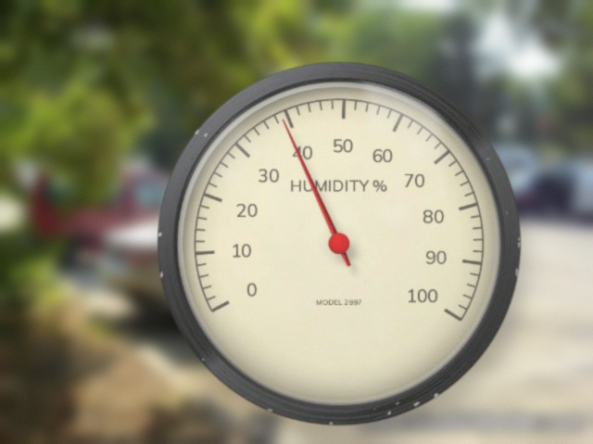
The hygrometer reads 39 %
